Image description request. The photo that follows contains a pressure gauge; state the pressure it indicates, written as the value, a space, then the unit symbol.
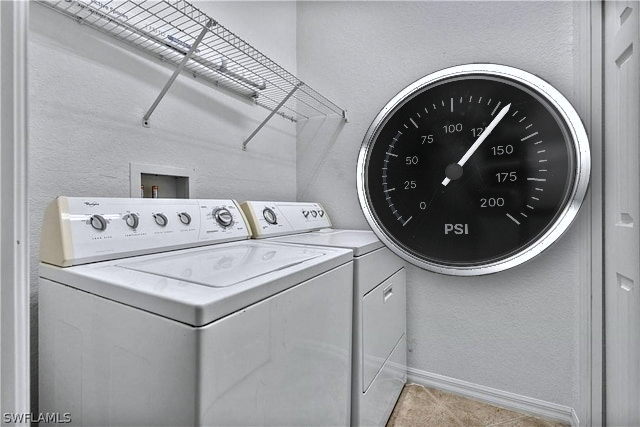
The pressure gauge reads 130 psi
